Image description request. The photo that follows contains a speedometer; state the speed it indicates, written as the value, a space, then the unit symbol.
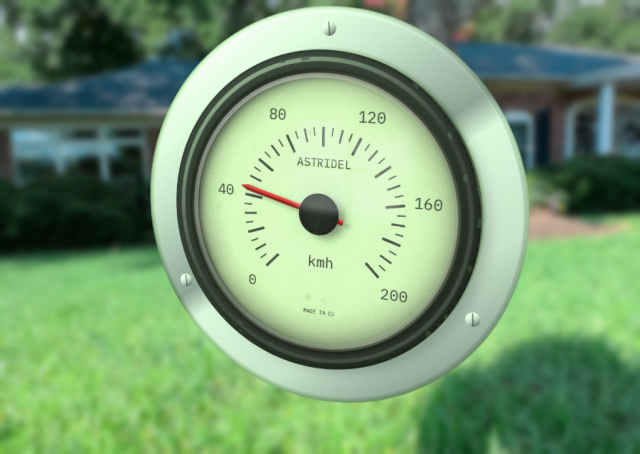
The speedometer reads 45 km/h
